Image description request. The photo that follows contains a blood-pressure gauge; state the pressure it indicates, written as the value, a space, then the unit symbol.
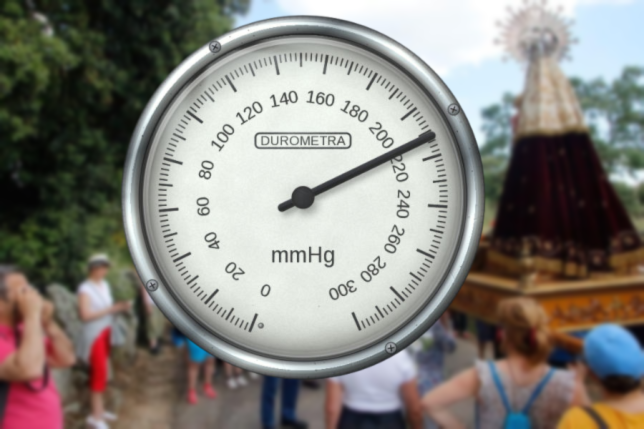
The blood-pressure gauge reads 212 mmHg
